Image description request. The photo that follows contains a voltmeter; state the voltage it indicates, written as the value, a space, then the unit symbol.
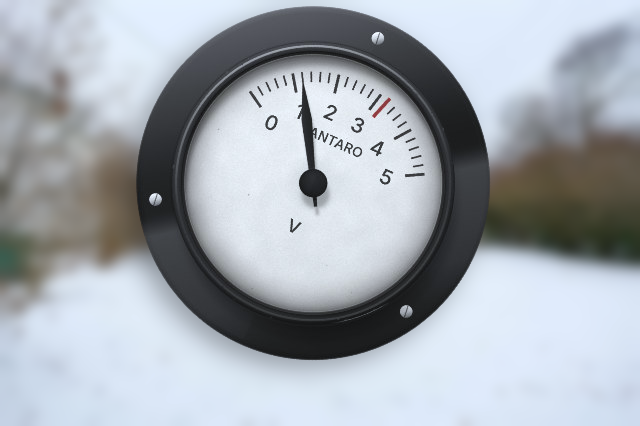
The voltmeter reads 1.2 V
